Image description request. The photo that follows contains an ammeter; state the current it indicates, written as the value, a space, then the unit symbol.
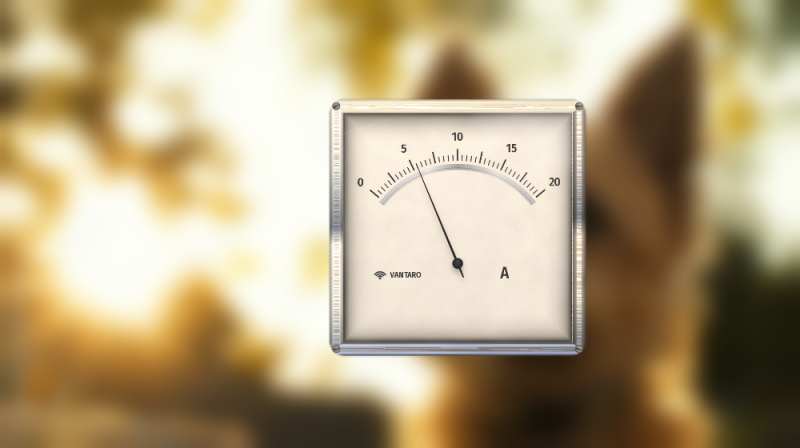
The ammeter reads 5.5 A
